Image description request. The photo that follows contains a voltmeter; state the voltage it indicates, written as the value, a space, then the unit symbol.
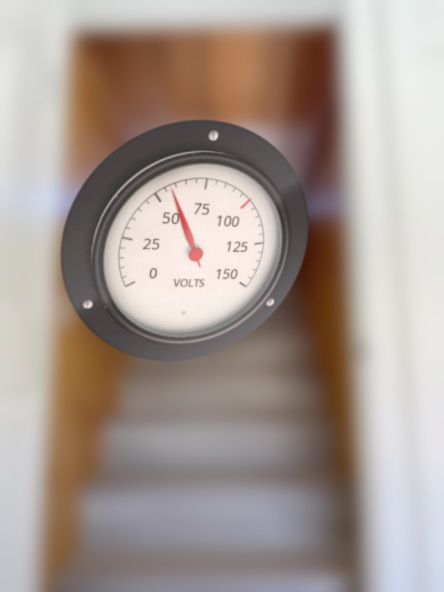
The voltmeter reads 57.5 V
